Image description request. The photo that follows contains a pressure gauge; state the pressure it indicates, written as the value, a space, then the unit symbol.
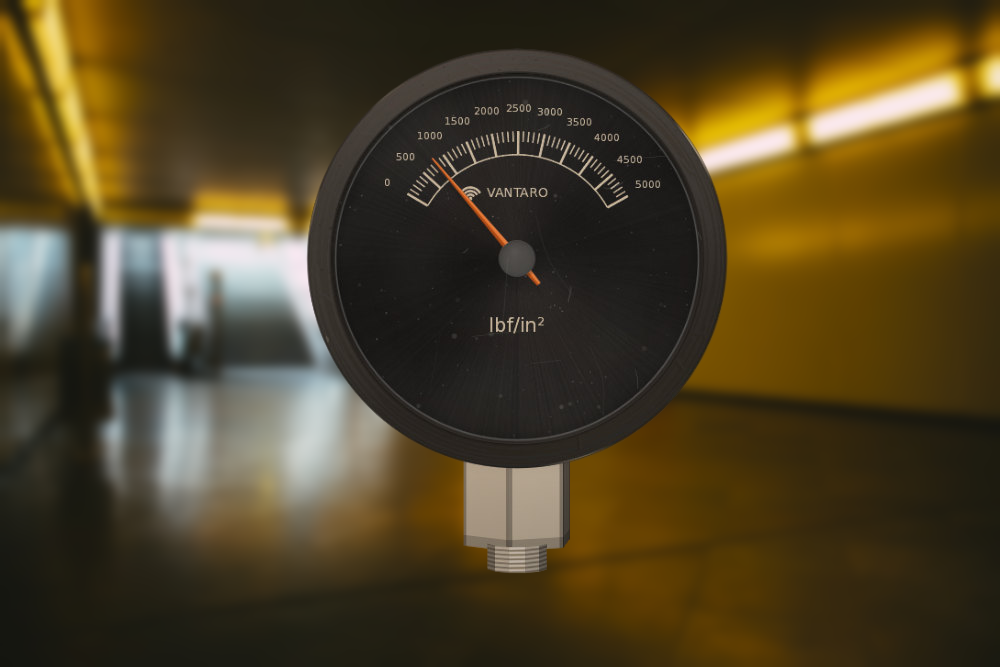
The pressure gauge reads 800 psi
